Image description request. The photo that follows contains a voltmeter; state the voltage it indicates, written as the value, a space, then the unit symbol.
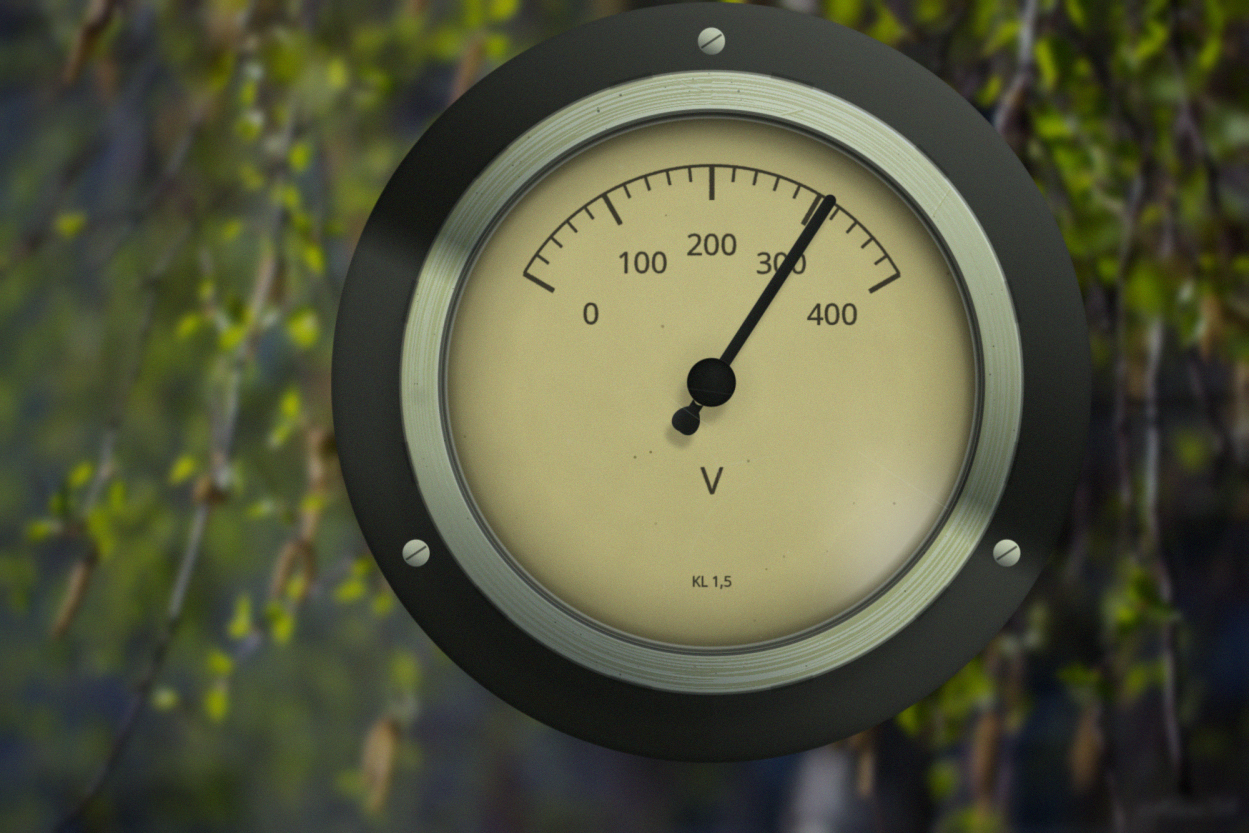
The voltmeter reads 310 V
